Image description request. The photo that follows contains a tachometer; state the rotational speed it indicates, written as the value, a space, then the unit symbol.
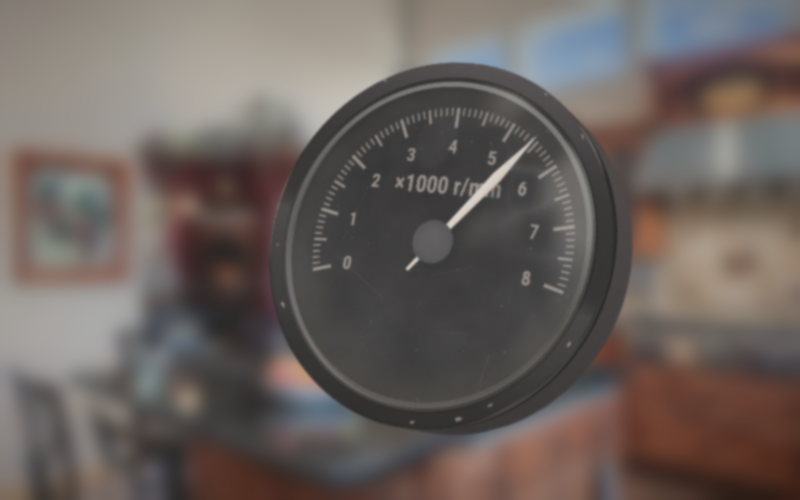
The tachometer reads 5500 rpm
